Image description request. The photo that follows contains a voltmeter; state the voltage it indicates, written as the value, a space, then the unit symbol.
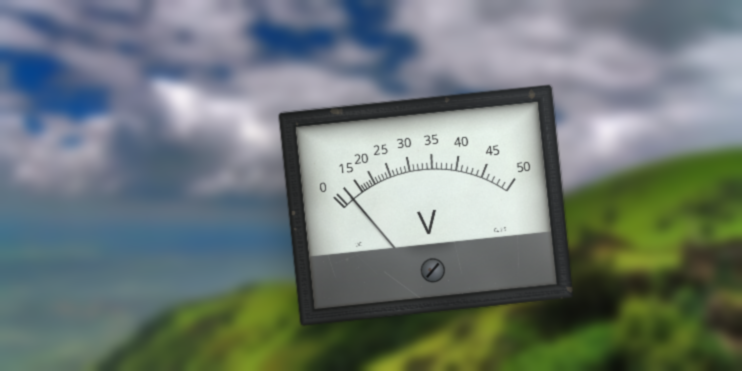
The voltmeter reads 10 V
